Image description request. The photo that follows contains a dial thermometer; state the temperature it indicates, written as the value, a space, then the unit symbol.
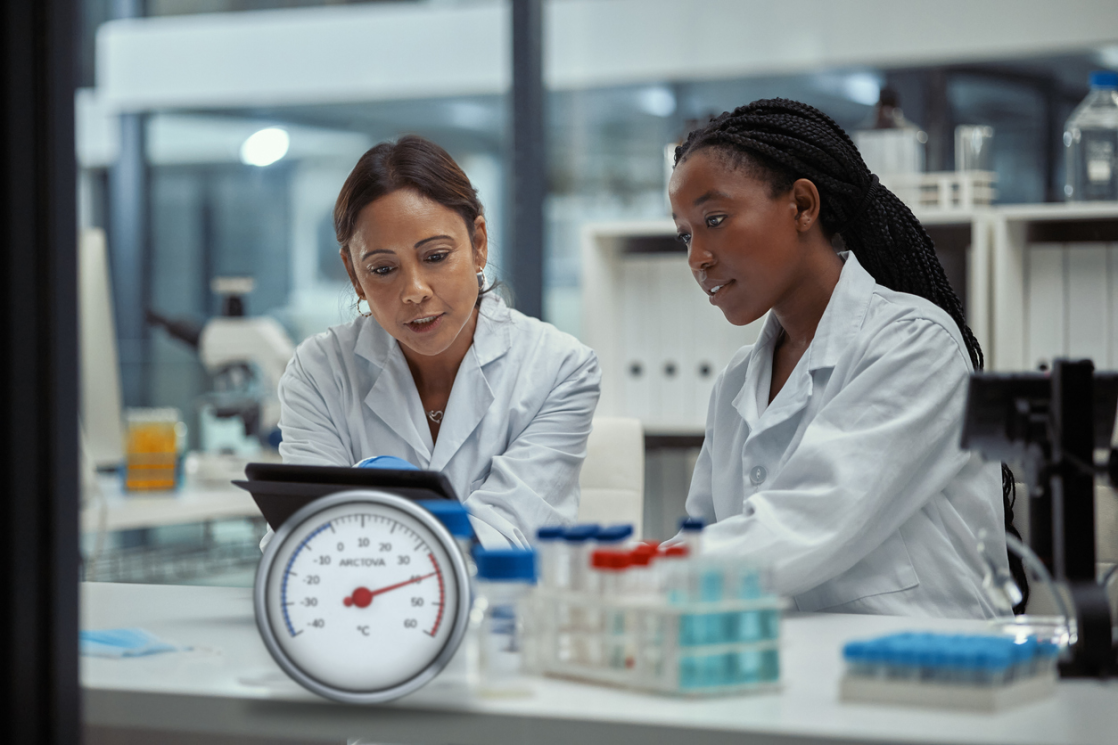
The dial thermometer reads 40 °C
